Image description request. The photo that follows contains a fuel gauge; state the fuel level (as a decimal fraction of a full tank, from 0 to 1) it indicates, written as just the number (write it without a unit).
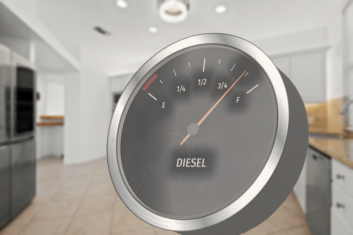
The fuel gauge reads 0.875
